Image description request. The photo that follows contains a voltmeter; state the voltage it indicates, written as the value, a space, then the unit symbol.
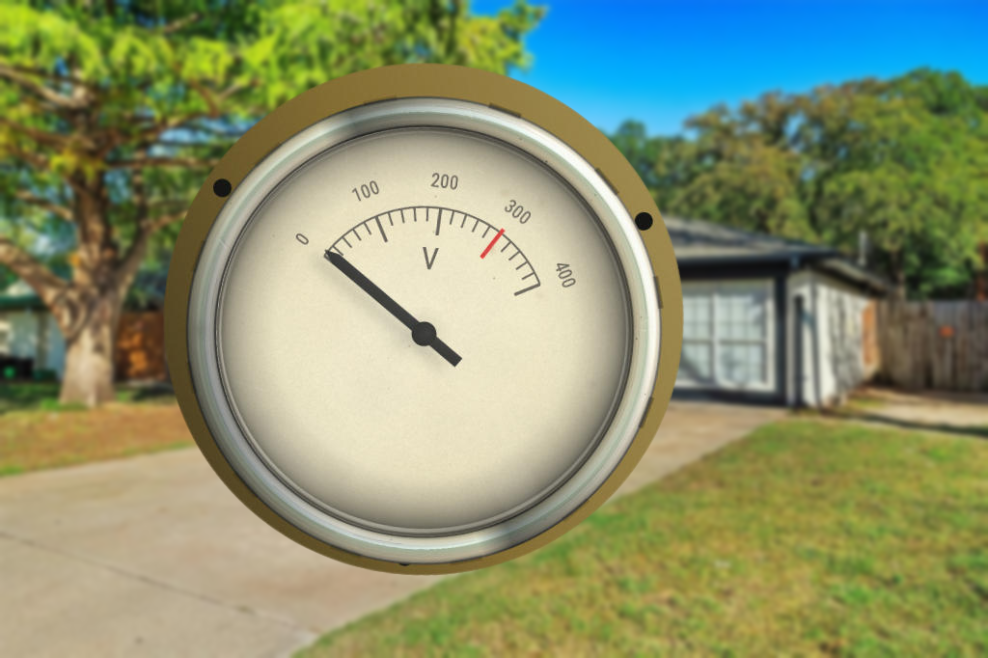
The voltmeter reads 10 V
